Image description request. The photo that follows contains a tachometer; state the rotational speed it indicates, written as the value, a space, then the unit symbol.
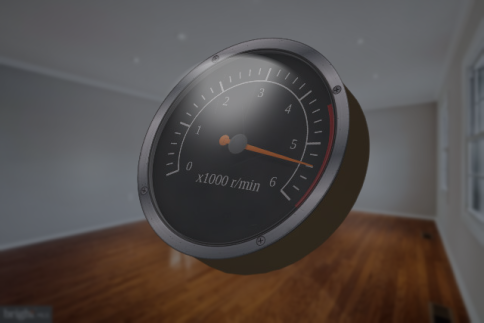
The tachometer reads 5400 rpm
